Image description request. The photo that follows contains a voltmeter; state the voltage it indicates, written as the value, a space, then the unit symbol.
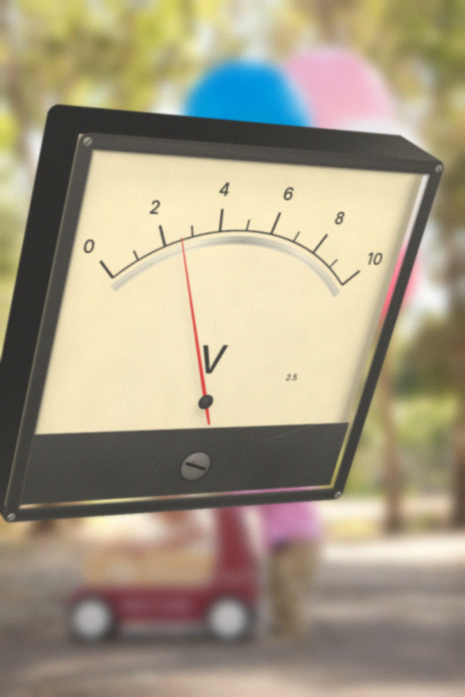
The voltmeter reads 2.5 V
